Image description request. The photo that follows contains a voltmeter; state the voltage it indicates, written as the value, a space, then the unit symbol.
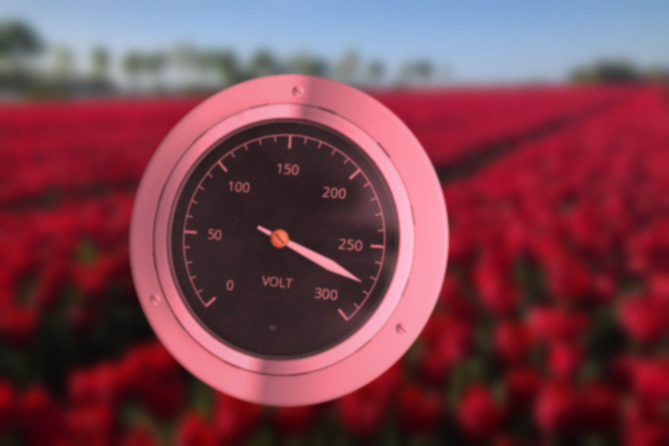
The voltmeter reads 275 V
